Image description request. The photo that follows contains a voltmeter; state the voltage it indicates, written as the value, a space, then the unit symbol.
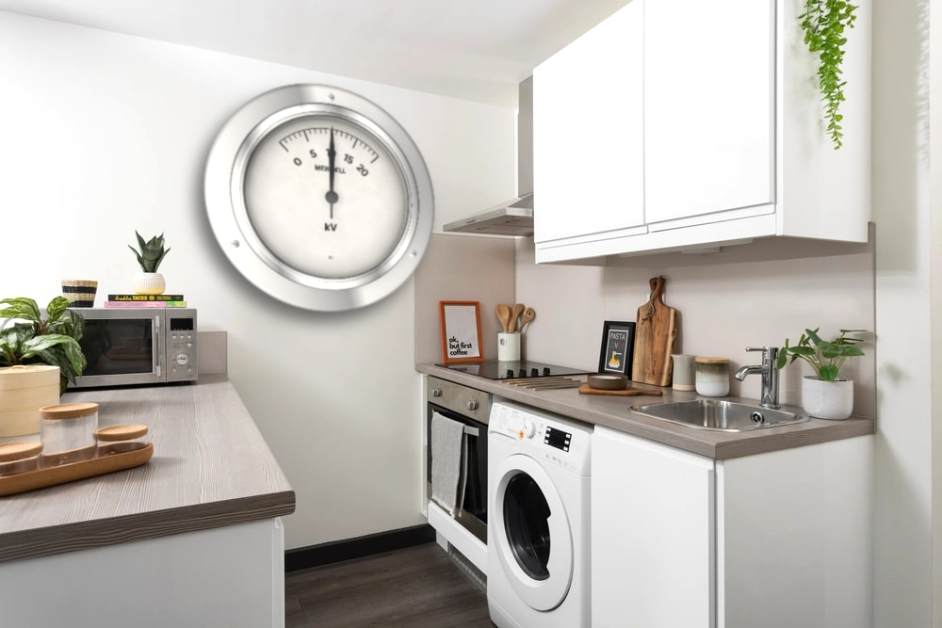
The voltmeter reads 10 kV
